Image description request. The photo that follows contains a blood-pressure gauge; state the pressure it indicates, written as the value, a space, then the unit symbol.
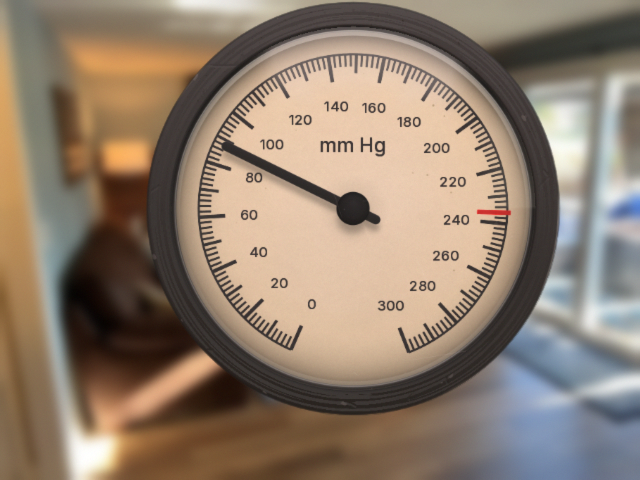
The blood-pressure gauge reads 88 mmHg
